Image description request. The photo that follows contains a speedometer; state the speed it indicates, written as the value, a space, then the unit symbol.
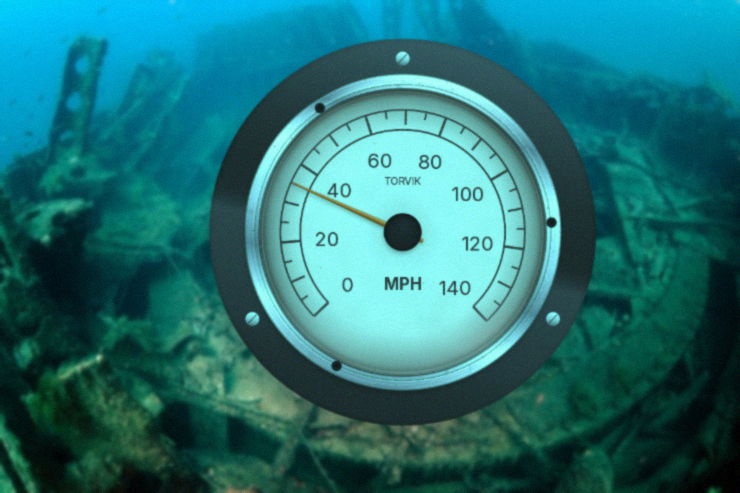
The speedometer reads 35 mph
